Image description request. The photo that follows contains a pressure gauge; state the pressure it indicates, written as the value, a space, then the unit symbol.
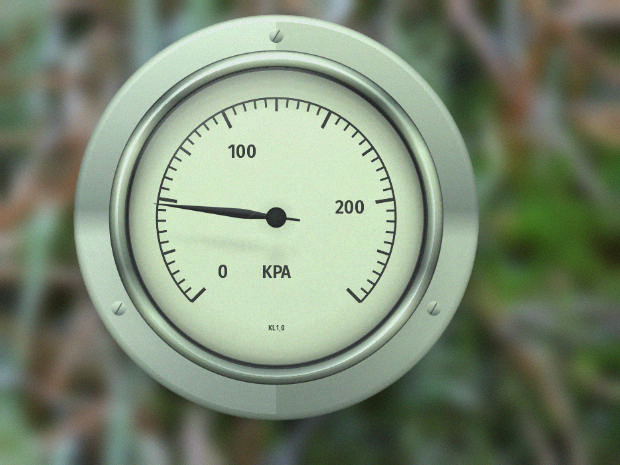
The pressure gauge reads 47.5 kPa
